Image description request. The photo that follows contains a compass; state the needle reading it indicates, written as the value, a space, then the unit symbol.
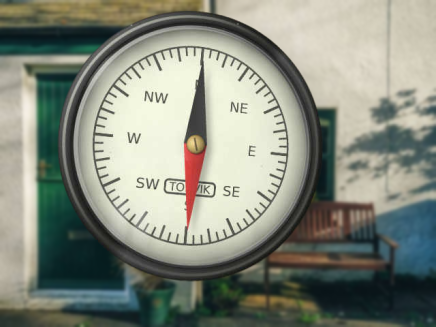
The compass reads 180 °
